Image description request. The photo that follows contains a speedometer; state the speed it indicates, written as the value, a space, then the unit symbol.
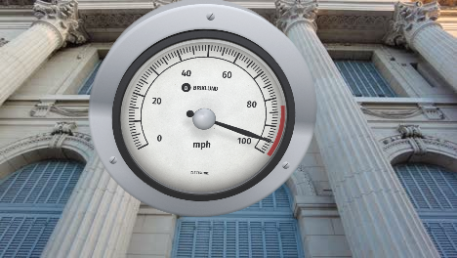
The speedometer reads 95 mph
